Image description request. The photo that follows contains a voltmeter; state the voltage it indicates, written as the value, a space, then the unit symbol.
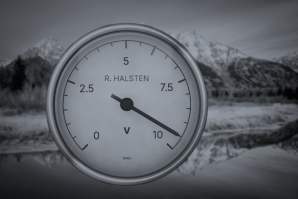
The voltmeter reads 9.5 V
